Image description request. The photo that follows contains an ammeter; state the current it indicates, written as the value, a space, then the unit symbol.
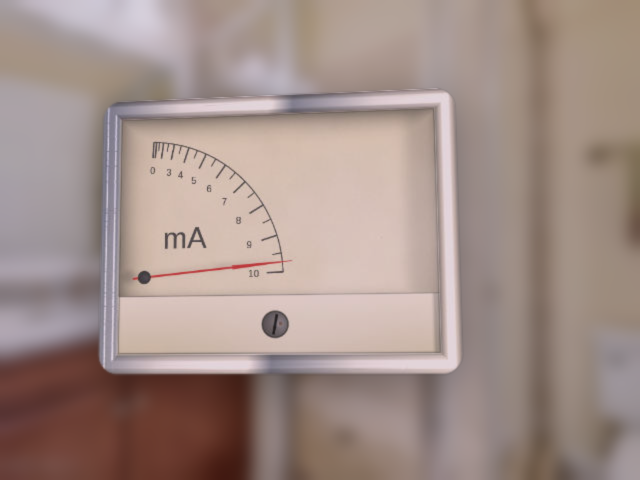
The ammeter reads 9.75 mA
